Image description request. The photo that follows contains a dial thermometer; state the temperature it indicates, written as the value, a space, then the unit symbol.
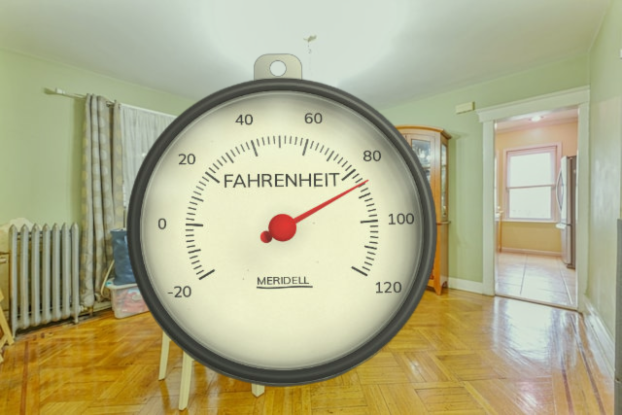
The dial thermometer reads 86 °F
